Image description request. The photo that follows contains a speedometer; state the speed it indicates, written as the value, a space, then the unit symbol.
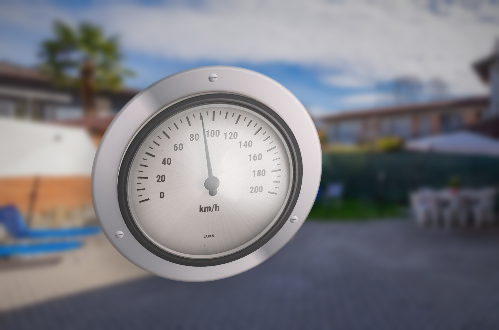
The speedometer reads 90 km/h
